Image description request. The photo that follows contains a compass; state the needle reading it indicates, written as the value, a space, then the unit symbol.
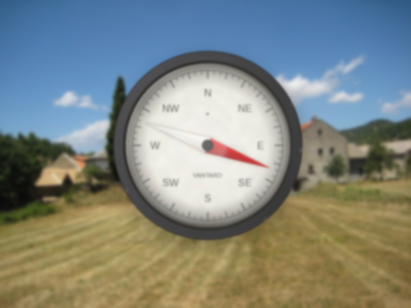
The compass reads 110 °
